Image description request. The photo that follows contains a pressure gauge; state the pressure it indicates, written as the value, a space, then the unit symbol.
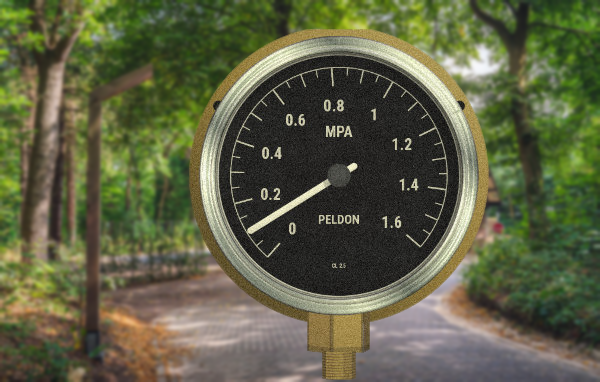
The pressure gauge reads 0.1 MPa
